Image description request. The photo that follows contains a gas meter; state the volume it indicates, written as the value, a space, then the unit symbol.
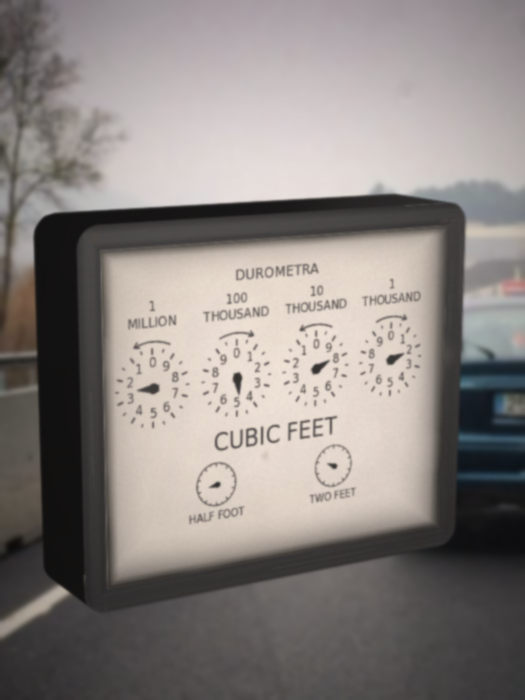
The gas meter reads 248200 ft³
